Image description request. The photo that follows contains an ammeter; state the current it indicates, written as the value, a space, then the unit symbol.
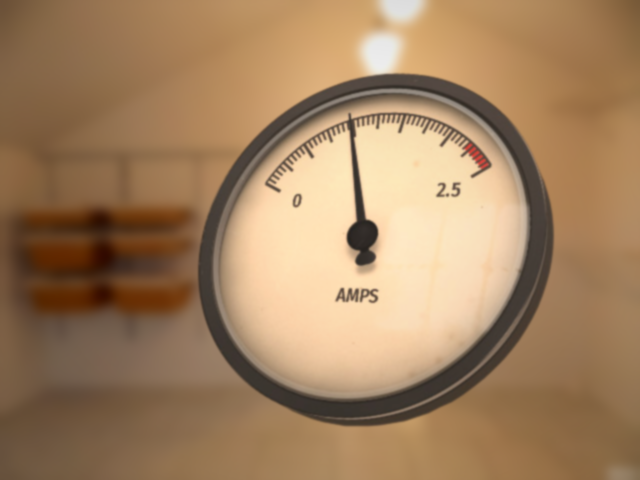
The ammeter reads 1 A
